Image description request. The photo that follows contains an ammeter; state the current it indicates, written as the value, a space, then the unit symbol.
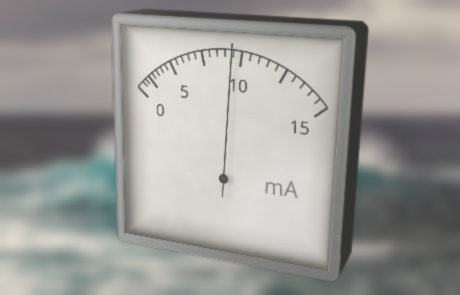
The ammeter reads 9.5 mA
